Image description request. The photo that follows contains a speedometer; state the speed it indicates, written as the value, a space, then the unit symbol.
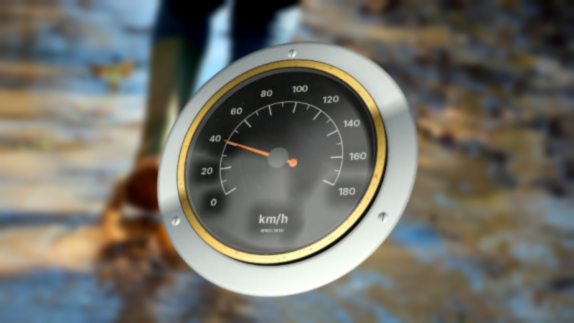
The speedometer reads 40 km/h
